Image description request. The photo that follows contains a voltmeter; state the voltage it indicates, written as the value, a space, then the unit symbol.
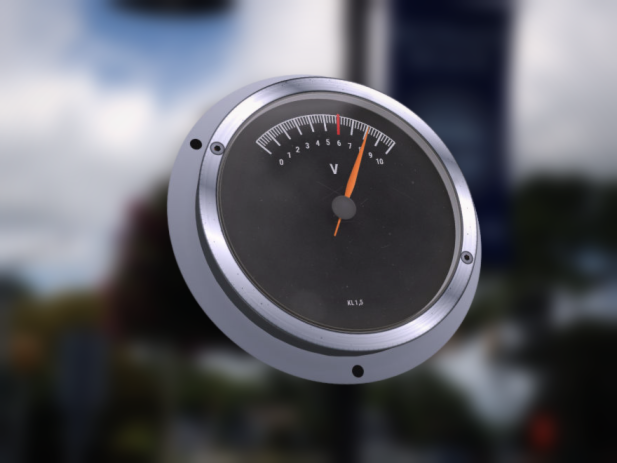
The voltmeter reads 8 V
